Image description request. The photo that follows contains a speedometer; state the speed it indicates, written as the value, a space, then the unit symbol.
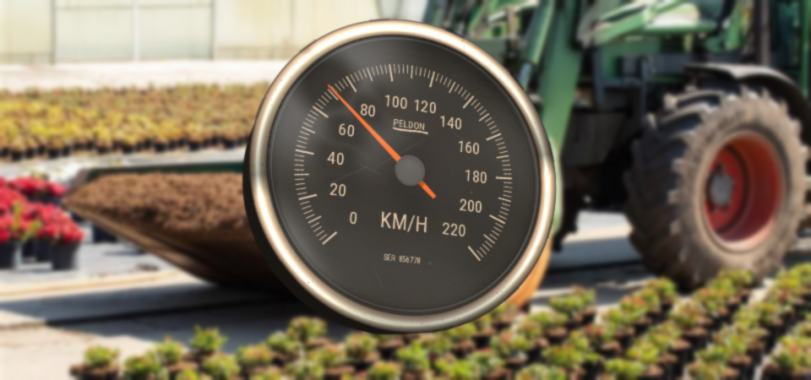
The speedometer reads 70 km/h
